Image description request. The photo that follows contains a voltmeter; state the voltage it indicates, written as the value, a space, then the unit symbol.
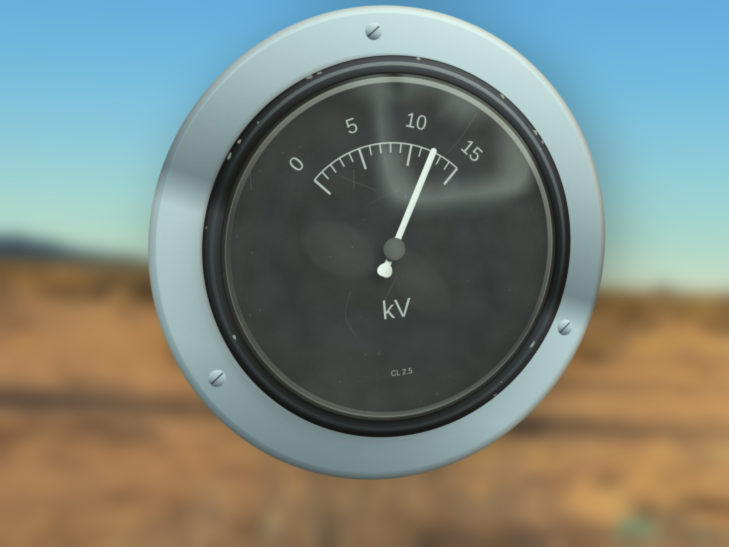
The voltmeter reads 12 kV
